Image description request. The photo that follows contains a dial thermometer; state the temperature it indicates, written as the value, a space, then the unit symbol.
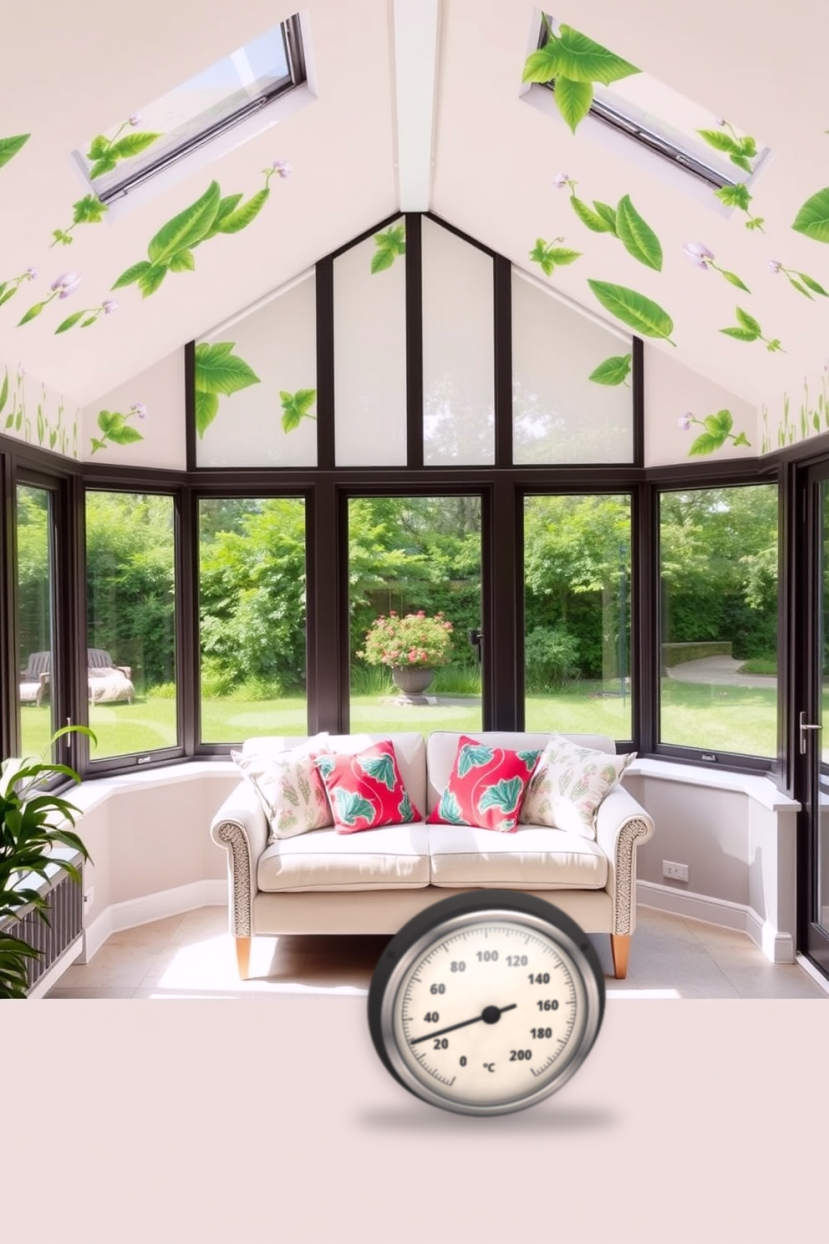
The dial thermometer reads 30 °C
